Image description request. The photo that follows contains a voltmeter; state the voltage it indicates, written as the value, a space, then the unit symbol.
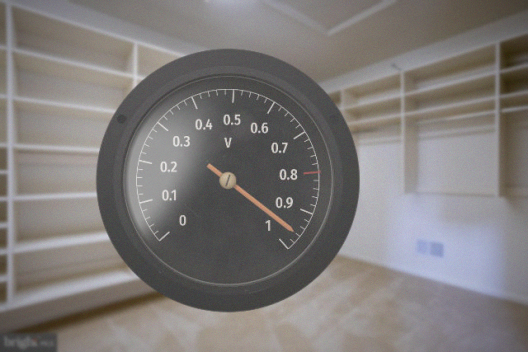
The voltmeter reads 0.96 V
